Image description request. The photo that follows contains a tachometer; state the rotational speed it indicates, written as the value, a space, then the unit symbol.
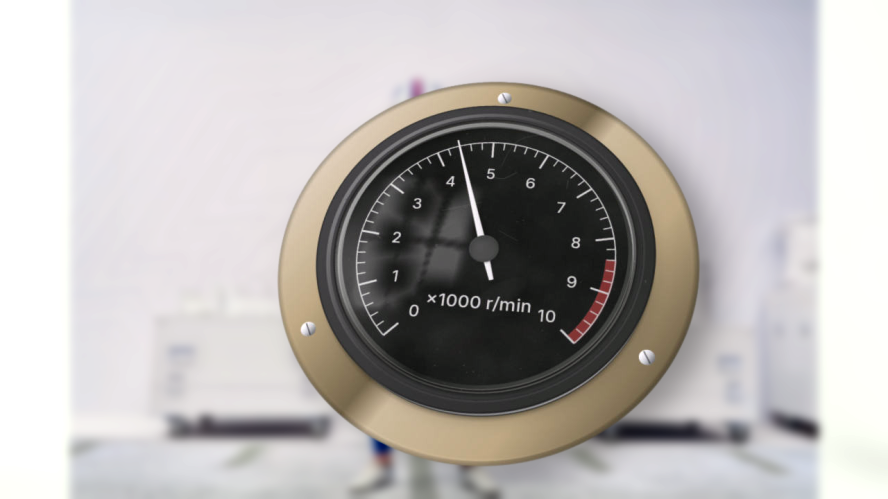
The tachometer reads 4400 rpm
